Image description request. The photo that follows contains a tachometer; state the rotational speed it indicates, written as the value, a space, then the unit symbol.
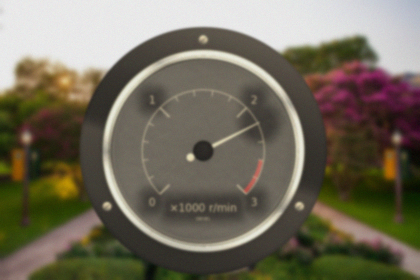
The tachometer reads 2200 rpm
